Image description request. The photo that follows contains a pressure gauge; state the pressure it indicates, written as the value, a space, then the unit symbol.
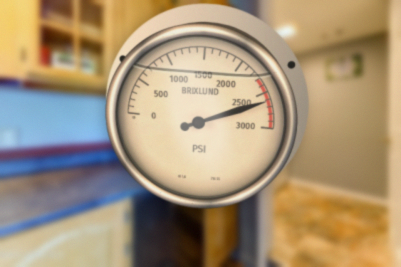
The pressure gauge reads 2600 psi
